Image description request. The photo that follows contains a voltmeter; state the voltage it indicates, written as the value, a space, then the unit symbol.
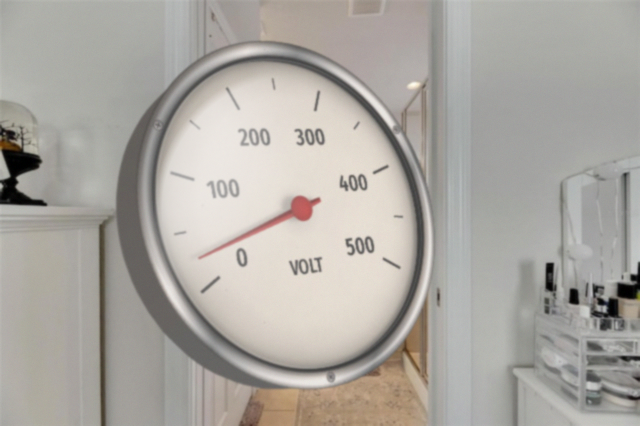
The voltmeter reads 25 V
